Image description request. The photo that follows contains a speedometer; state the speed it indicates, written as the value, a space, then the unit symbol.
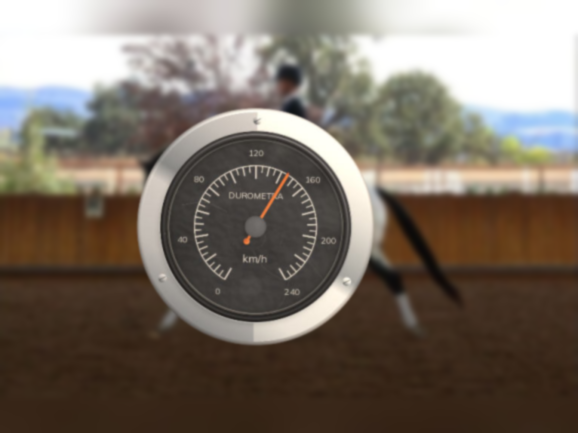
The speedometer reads 145 km/h
